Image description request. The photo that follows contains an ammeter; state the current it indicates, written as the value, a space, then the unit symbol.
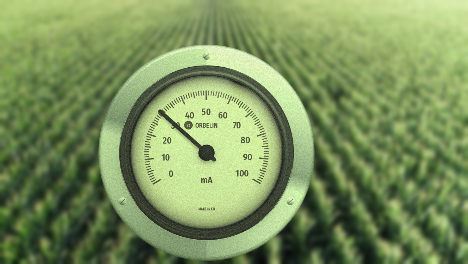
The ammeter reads 30 mA
